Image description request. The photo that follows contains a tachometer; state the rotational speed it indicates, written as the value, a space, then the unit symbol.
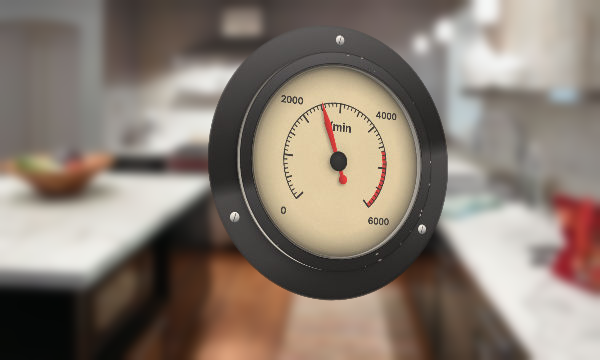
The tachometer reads 2500 rpm
